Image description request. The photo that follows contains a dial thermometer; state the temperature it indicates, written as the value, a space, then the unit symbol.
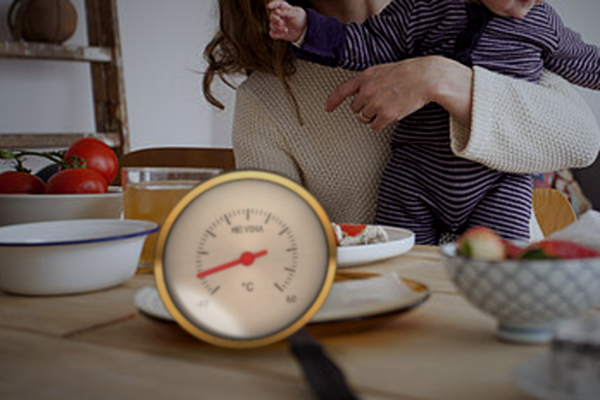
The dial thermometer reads -30 °C
